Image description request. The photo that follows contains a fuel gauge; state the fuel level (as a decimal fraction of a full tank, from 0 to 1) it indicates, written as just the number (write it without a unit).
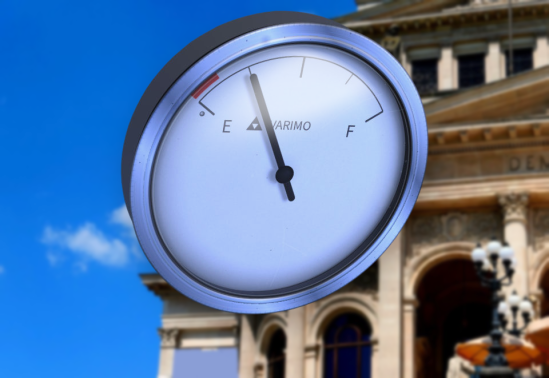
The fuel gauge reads 0.25
